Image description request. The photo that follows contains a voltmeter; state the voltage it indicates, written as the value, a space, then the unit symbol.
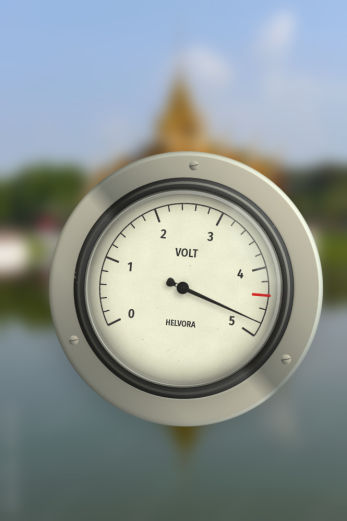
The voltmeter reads 4.8 V
